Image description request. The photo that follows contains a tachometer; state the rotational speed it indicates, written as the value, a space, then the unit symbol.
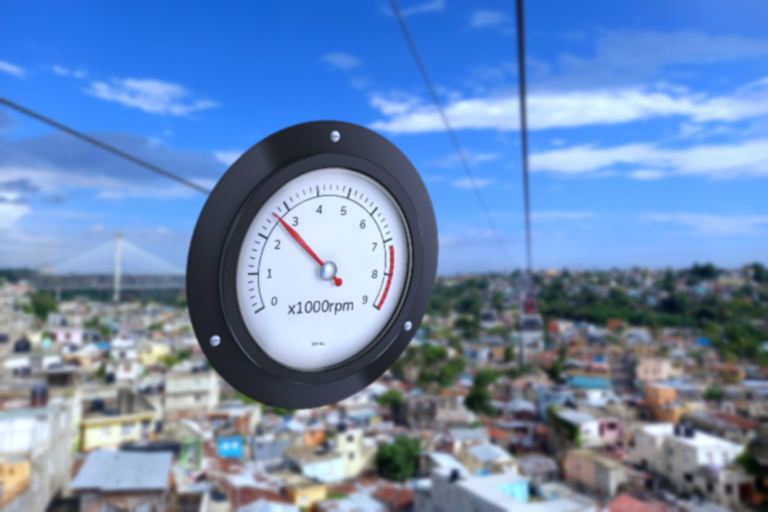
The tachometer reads 2600 rpm
